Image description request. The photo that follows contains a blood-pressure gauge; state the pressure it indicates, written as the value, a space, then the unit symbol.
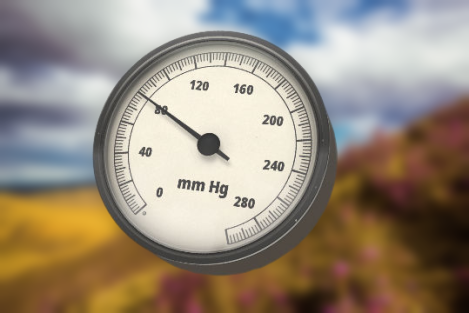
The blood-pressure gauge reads 80 mmHg
